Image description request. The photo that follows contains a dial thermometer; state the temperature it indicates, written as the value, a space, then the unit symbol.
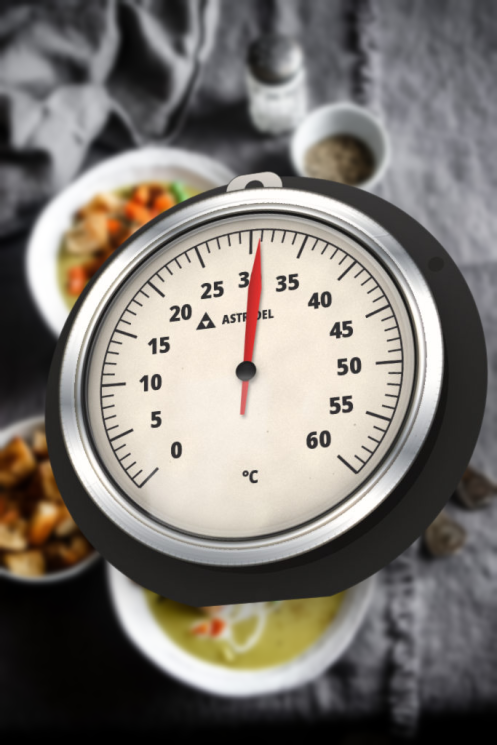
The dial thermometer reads 31 °C
